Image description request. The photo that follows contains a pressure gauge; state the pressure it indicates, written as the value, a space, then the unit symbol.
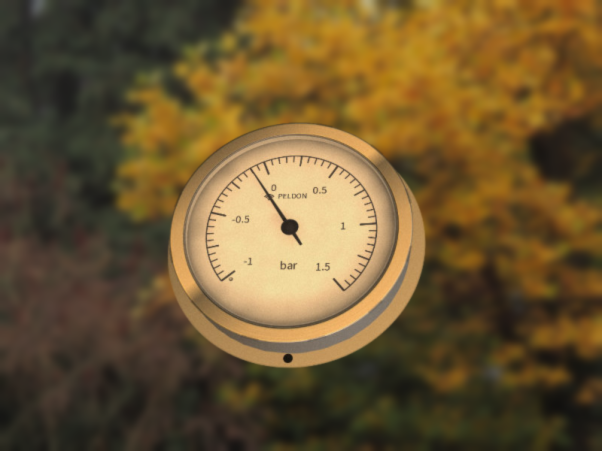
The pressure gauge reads -0.1 bar
